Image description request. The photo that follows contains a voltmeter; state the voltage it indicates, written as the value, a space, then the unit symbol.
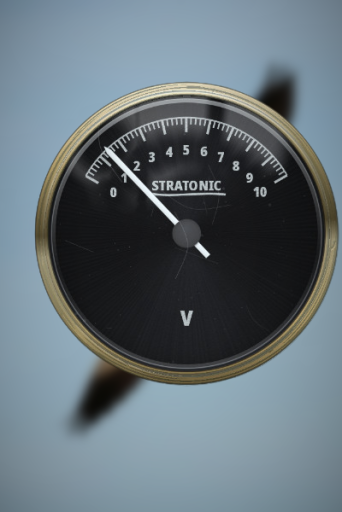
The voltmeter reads 1.4 V
